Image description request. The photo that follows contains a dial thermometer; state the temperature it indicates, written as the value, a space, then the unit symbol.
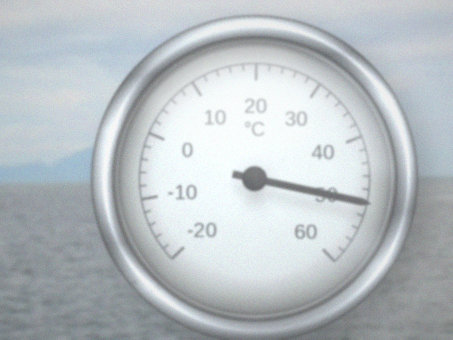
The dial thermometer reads 50 °C
